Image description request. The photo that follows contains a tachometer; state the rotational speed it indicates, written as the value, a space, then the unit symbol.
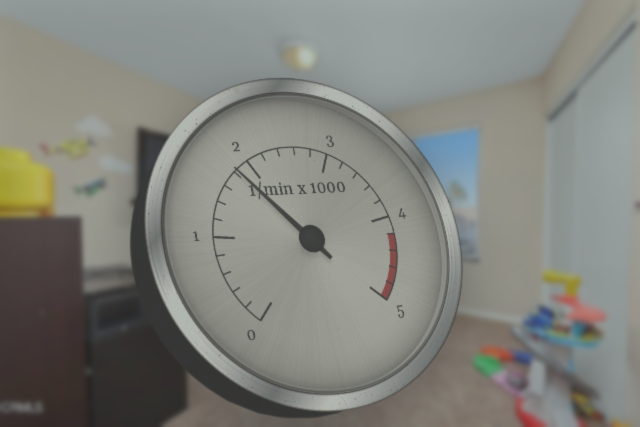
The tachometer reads 1800 rpm
